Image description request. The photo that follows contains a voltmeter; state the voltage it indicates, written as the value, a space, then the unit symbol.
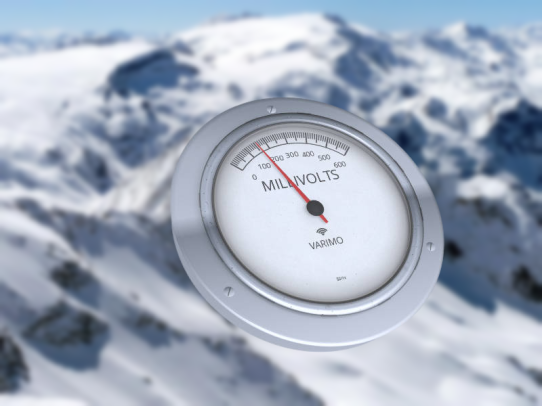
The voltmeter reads 150 mV
